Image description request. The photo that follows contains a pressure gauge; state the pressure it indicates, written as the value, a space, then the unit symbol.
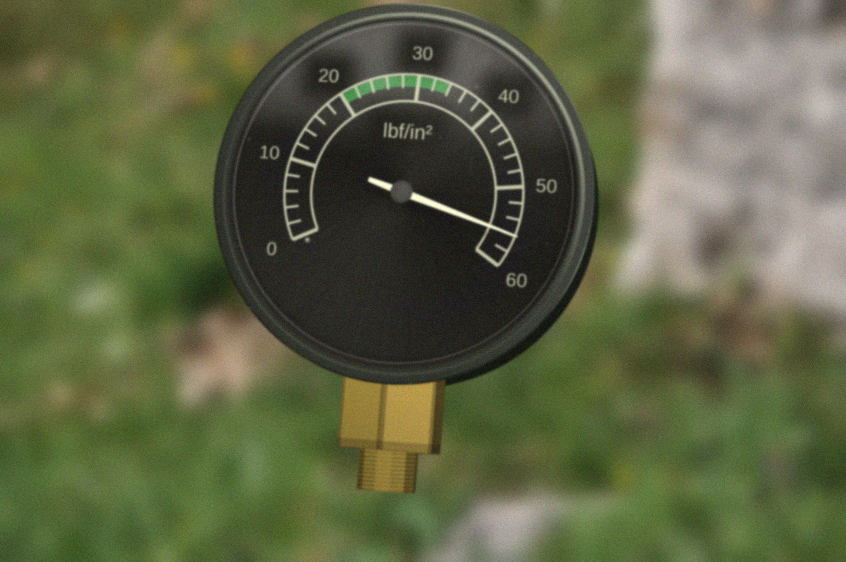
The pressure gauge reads 56 psi
